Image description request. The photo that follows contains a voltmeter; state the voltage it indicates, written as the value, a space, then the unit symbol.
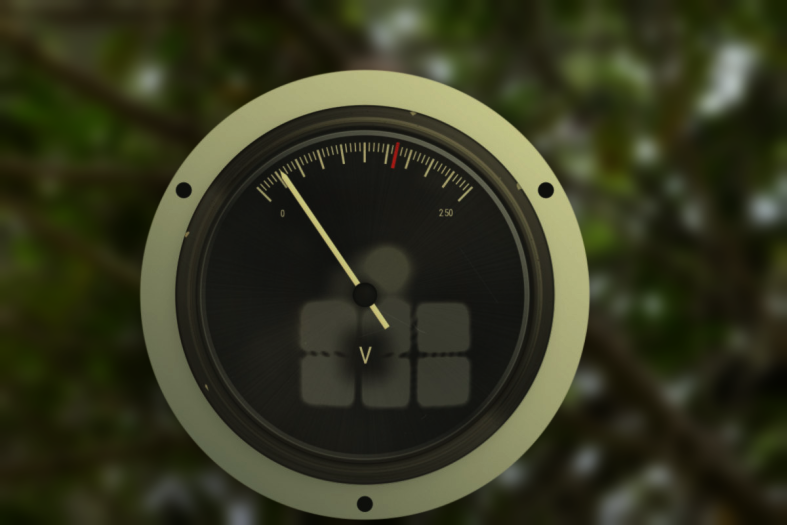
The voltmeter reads 30 V
